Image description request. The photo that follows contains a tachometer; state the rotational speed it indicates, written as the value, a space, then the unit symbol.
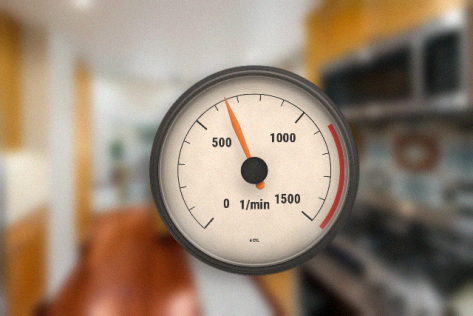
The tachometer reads 650 rpm
